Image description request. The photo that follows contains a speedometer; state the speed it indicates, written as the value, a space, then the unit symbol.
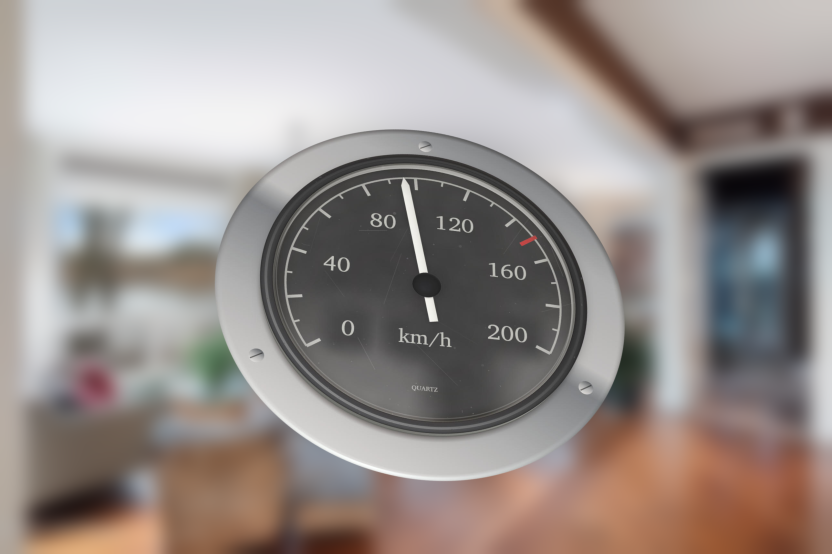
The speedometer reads 95 km/h
